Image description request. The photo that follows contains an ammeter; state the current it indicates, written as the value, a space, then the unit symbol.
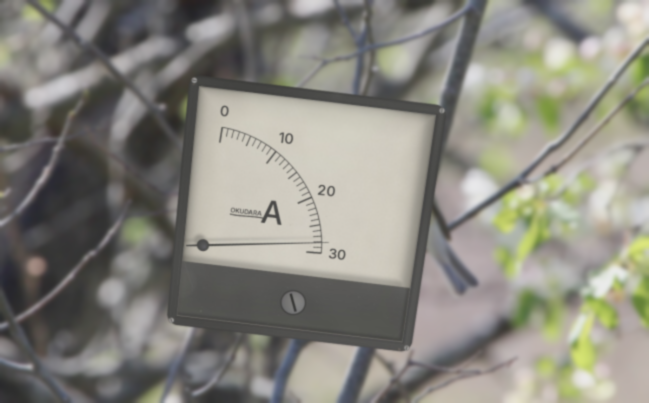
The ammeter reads 28 A
